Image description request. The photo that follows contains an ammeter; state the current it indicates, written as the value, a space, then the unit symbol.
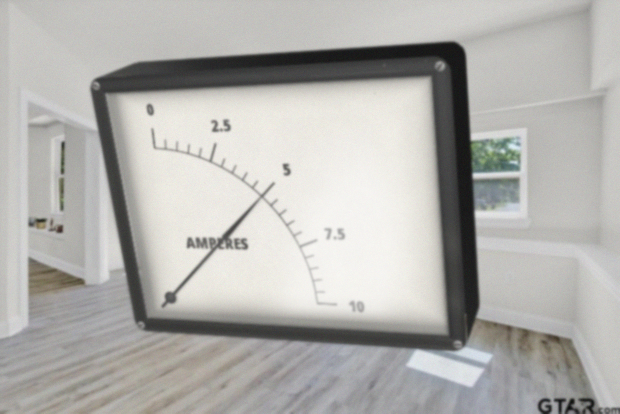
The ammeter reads 5 A
